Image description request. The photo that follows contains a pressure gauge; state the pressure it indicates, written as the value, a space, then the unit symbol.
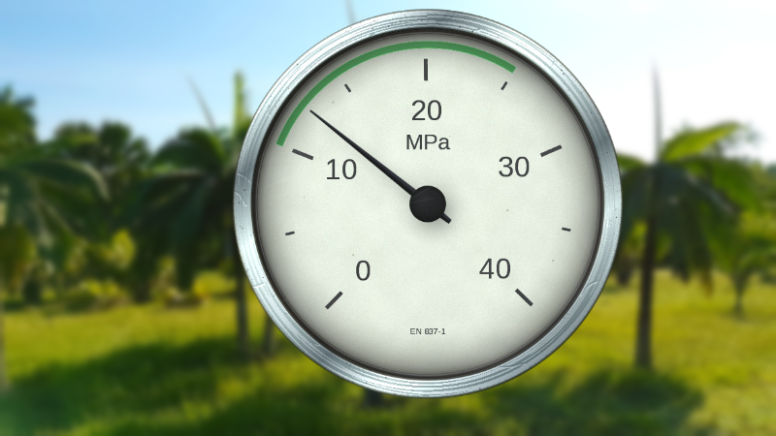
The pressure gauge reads 12.5 MPa
